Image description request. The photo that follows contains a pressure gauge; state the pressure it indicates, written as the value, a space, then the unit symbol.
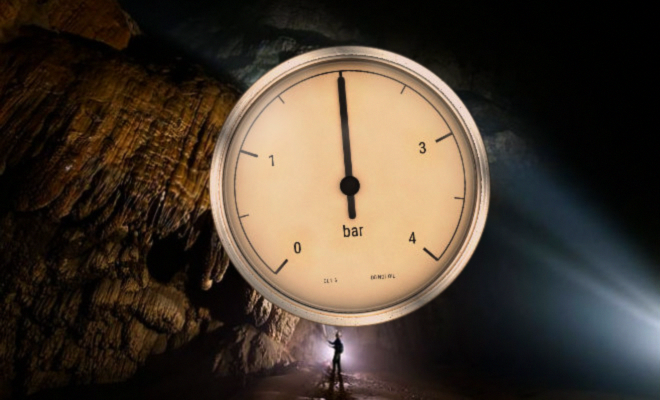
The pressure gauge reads 2 bar
